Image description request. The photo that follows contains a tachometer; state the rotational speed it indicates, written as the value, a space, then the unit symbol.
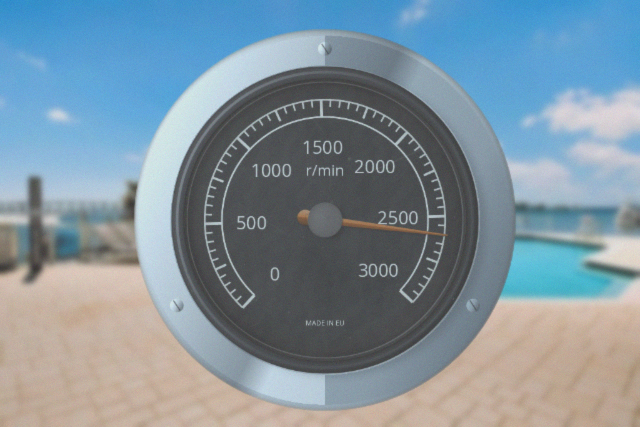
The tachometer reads 2600 rpm
